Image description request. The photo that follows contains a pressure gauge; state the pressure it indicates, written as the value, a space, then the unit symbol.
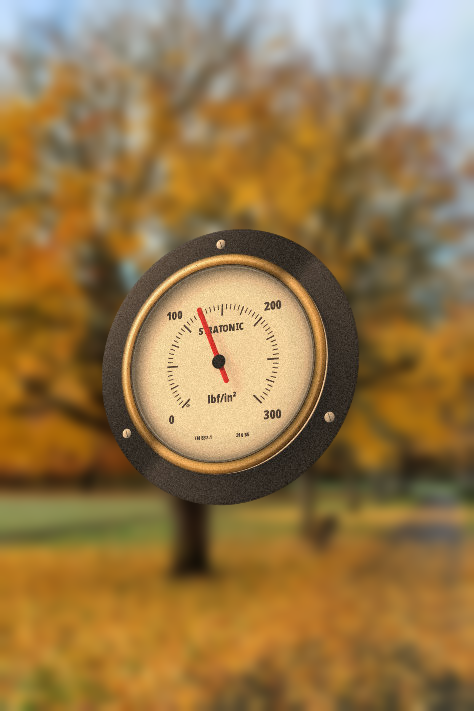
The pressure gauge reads 125 psi
